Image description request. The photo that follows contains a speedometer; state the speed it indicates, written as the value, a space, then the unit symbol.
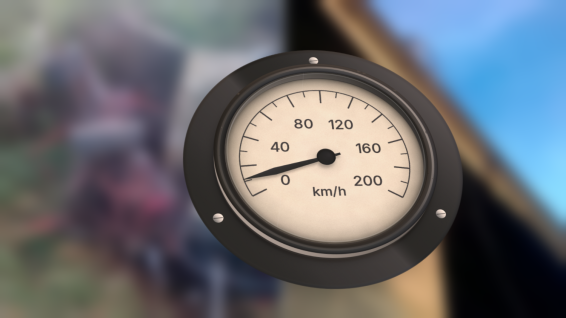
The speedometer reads 10 km/h
